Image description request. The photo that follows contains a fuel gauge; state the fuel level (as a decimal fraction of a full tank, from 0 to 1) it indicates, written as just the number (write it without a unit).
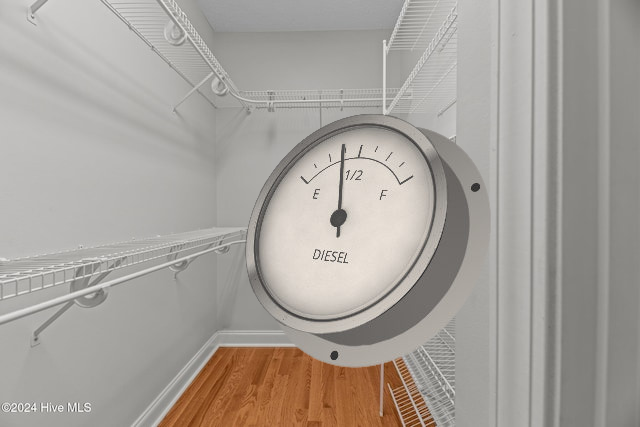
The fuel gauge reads 0.375
